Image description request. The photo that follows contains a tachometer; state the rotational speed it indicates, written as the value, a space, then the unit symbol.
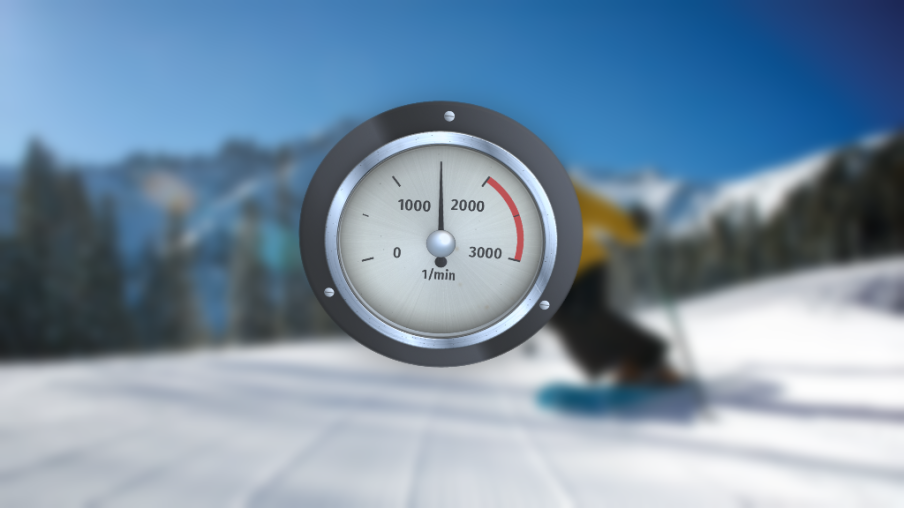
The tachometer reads 1500 rpm
